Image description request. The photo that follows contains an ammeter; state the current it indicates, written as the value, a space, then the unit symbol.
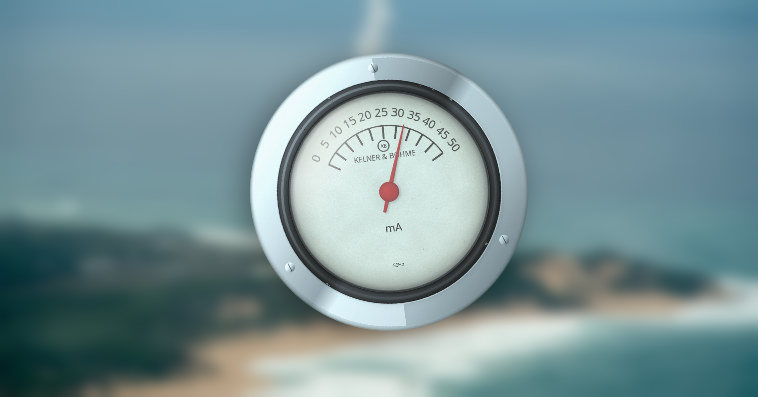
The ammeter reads 32.5 mA
